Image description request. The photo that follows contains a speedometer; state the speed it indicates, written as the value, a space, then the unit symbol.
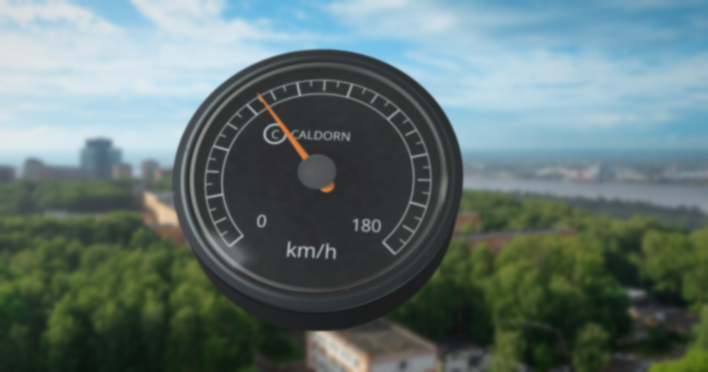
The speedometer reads 65 km/h
